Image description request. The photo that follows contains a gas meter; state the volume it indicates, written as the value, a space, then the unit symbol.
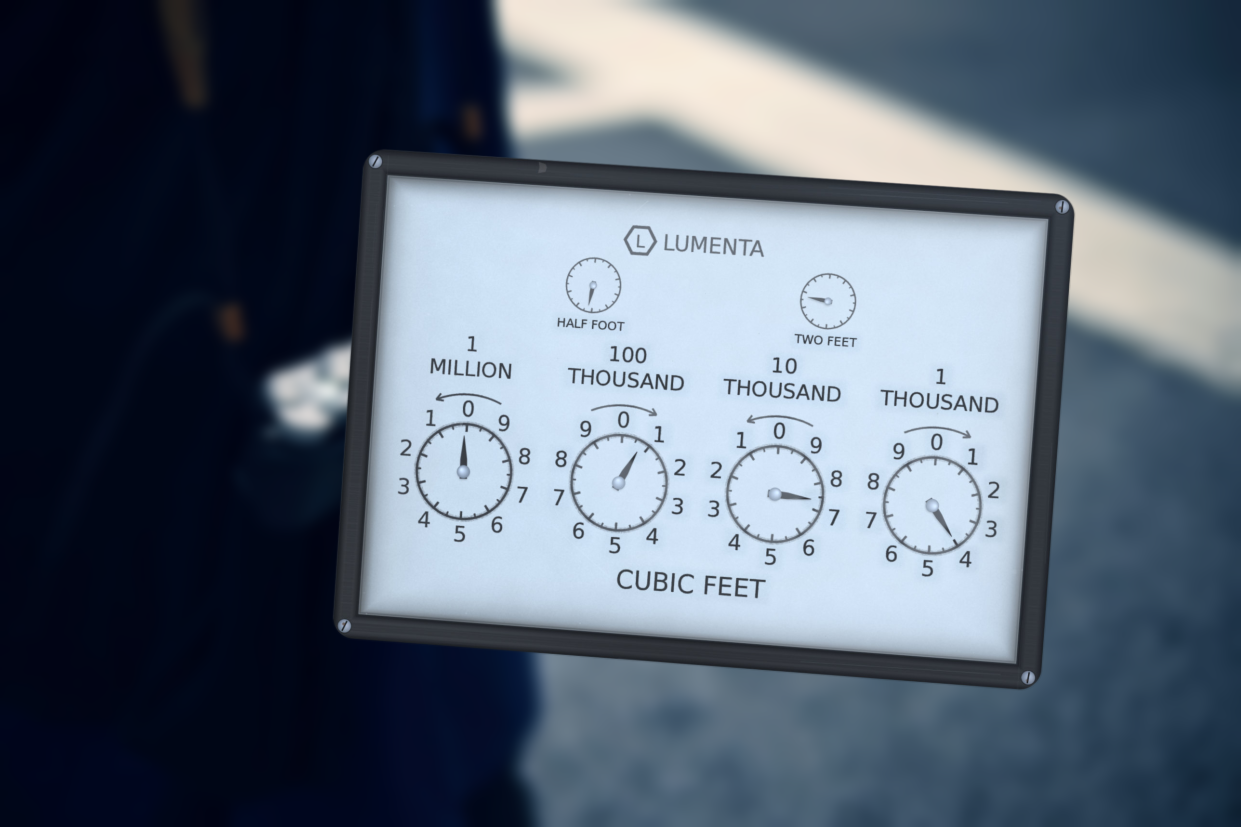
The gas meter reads 7400 ft³
